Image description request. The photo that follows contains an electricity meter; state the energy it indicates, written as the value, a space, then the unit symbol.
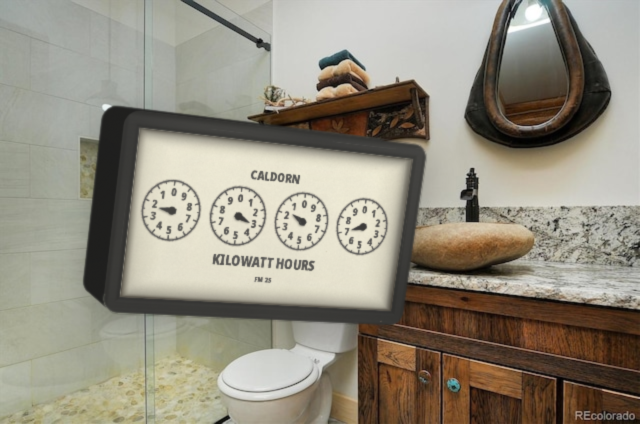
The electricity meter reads 2317 kWh
